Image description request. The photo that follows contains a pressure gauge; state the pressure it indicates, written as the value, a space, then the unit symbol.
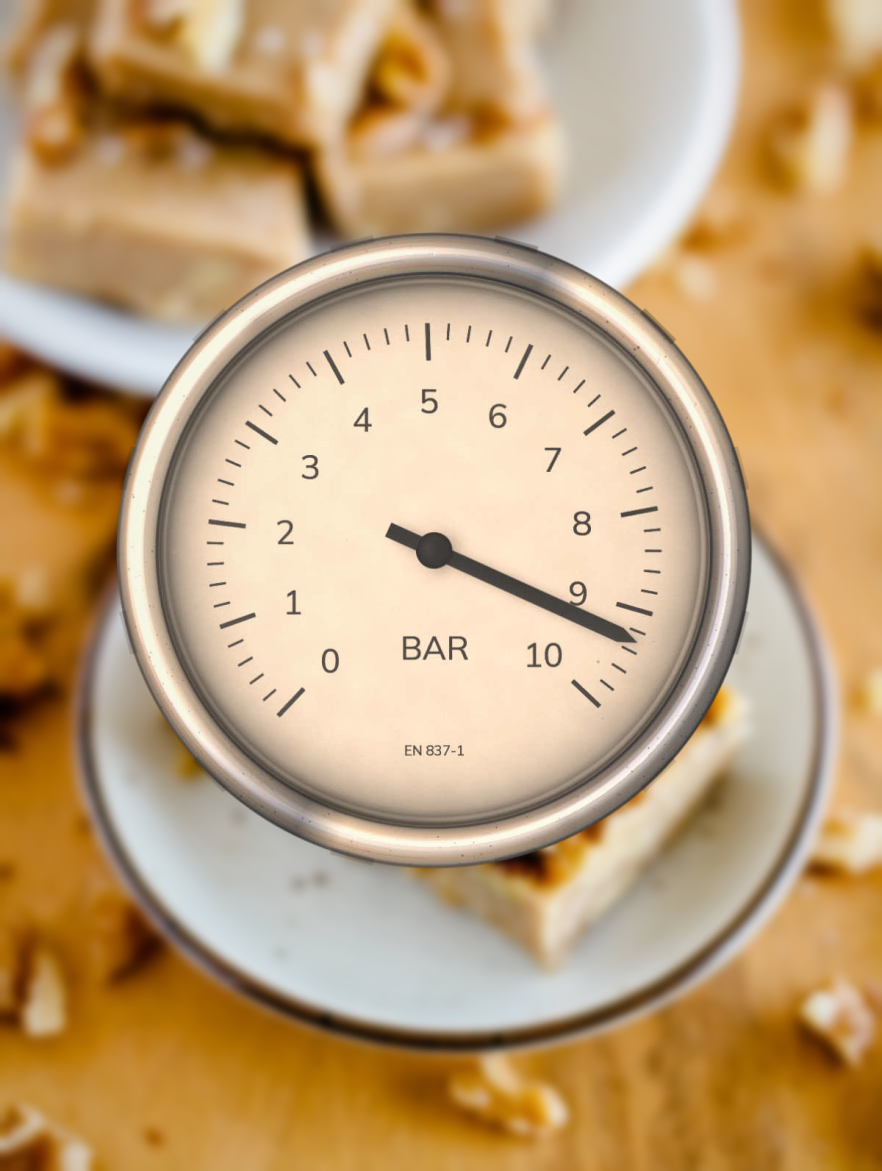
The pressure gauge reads 9.3 bar
